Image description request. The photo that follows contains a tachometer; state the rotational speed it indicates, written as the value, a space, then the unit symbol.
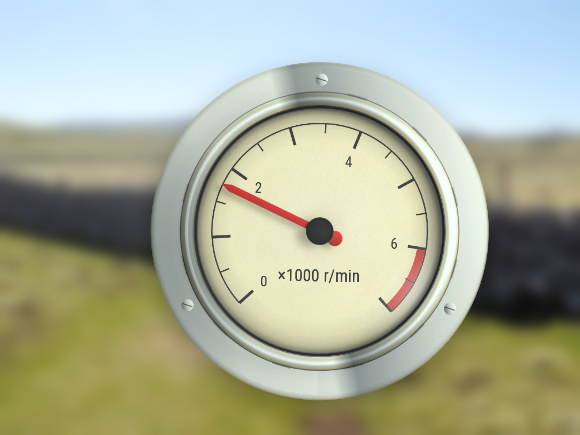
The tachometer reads 1750 rpm
